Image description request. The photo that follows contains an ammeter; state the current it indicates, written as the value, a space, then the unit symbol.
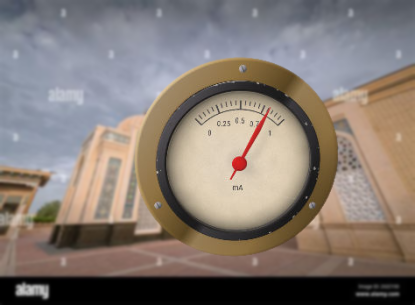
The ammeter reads 0.8 mA
